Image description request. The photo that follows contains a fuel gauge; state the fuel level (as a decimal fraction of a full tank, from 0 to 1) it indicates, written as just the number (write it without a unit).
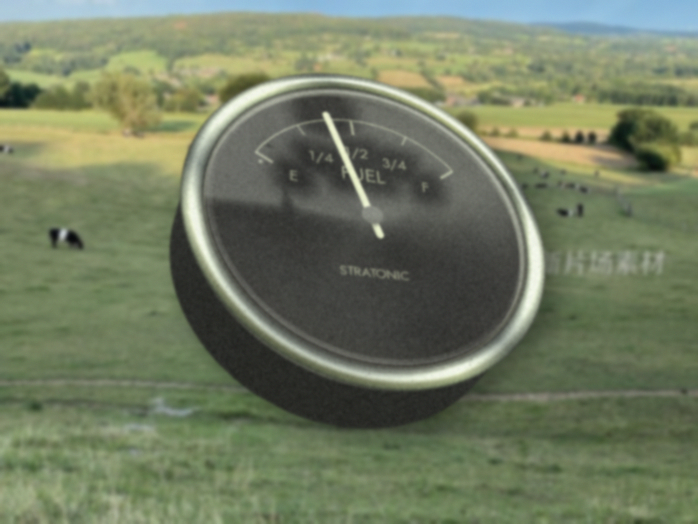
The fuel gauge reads 0.375
